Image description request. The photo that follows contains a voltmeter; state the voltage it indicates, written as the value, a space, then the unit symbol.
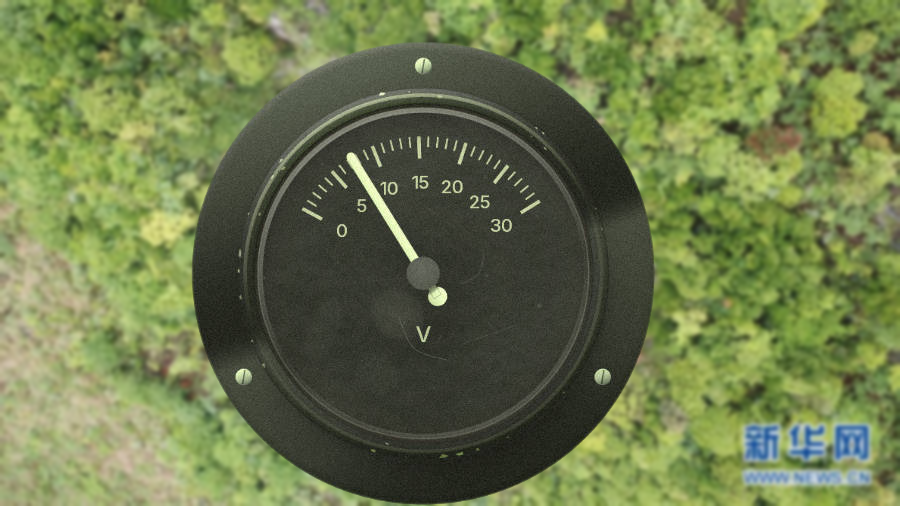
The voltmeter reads 7.5 V
